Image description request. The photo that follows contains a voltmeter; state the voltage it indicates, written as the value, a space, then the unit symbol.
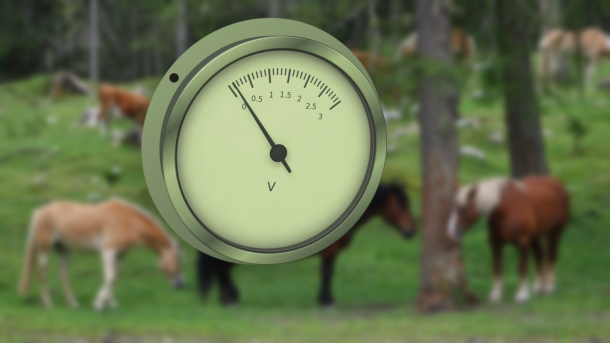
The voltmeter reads 0.1 V
